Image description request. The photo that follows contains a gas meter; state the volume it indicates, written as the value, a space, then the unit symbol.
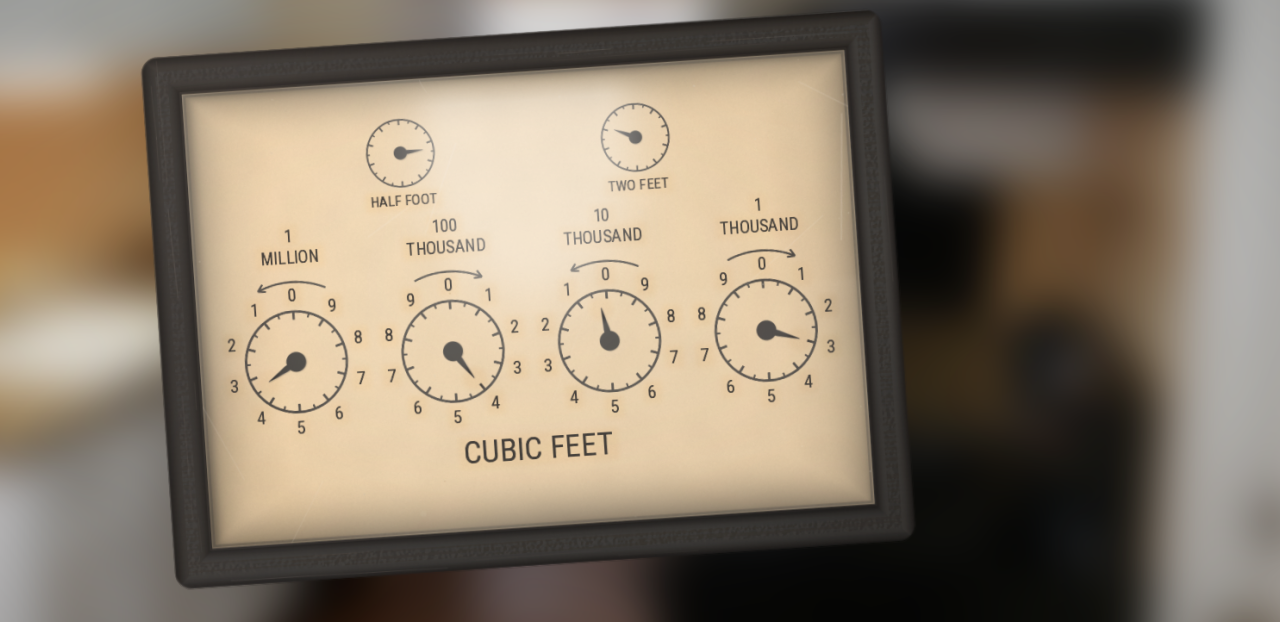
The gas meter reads 340300 ft³
